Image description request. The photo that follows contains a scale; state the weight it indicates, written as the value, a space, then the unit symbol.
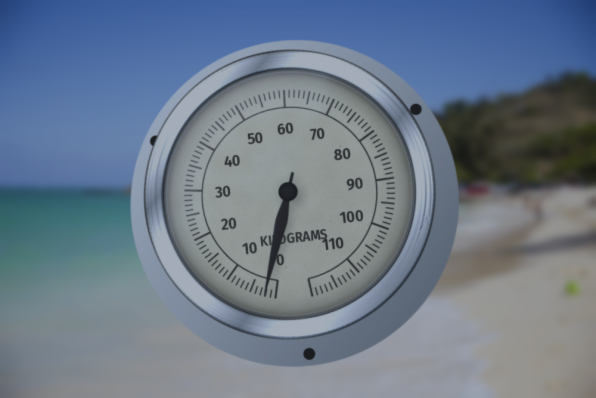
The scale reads 2 kg
